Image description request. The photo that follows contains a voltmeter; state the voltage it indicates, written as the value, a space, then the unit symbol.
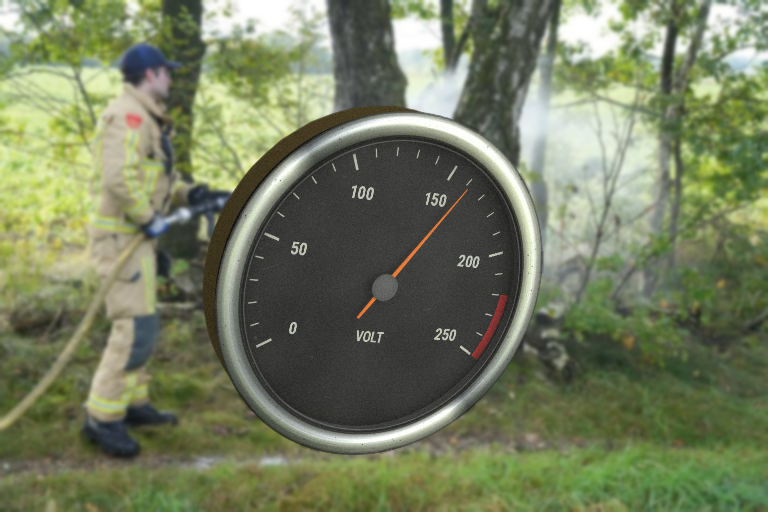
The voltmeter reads 160 V
